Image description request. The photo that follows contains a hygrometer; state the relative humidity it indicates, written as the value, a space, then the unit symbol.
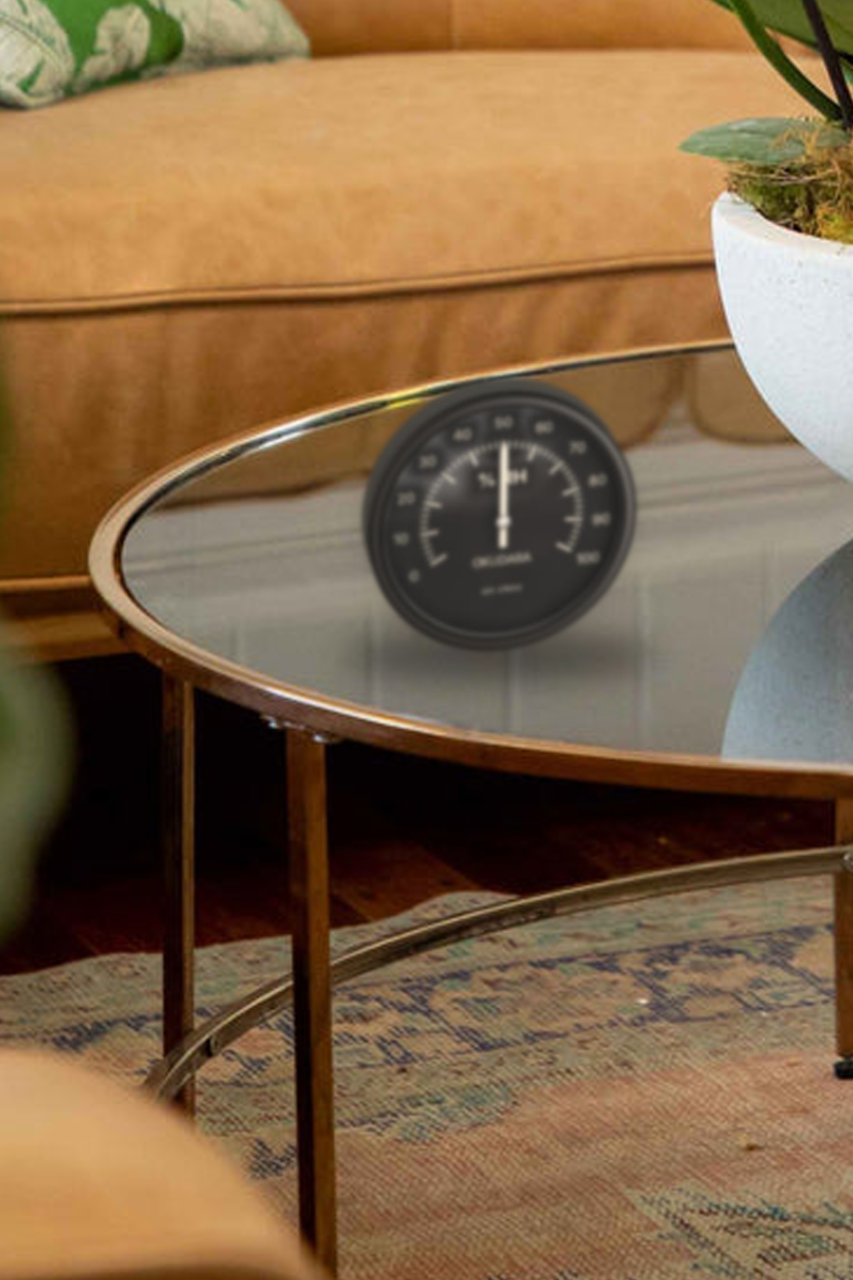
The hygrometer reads 50 %
